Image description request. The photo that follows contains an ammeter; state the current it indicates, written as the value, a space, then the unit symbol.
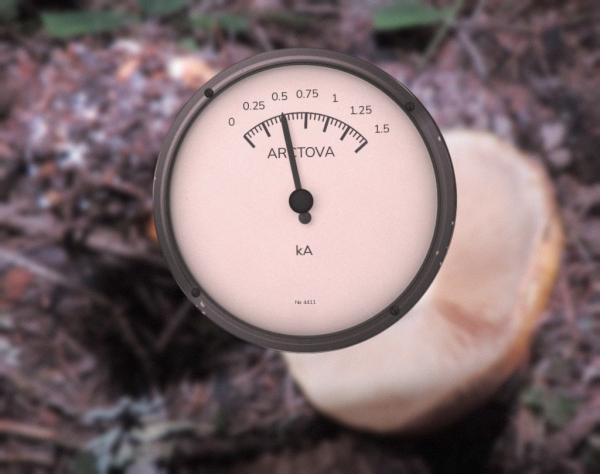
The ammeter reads 0.5 kA
